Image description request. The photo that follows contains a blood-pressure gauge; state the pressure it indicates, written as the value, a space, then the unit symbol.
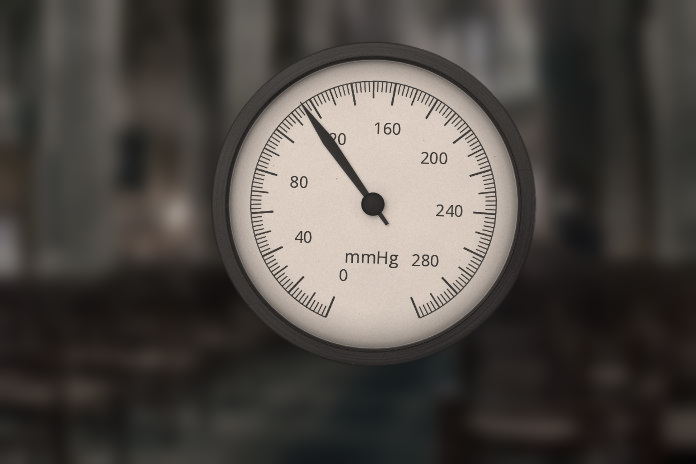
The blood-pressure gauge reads 116 mmHg
